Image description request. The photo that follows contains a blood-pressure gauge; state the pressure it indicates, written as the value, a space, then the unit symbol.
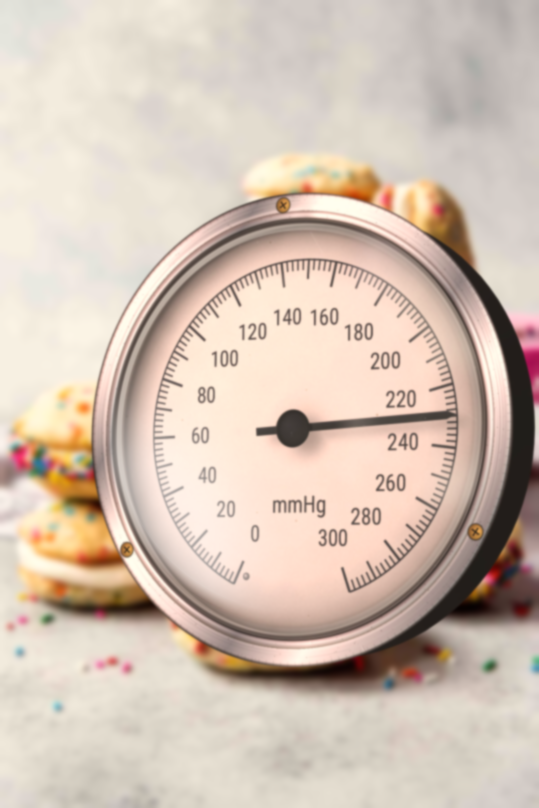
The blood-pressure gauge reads 230 mmHg
